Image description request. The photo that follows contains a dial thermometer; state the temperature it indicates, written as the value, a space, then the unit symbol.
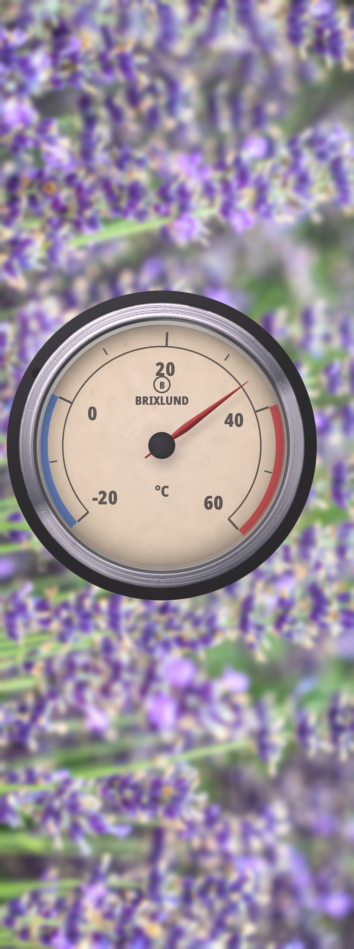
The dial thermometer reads 35 °C
